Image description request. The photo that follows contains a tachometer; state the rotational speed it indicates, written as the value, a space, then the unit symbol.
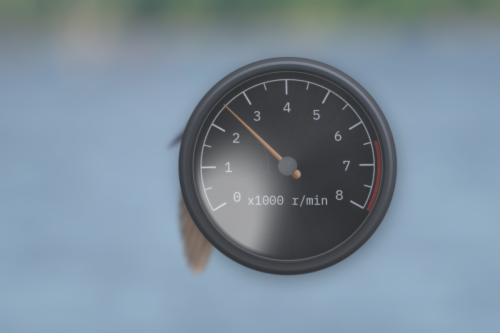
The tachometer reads 2500 rpm
